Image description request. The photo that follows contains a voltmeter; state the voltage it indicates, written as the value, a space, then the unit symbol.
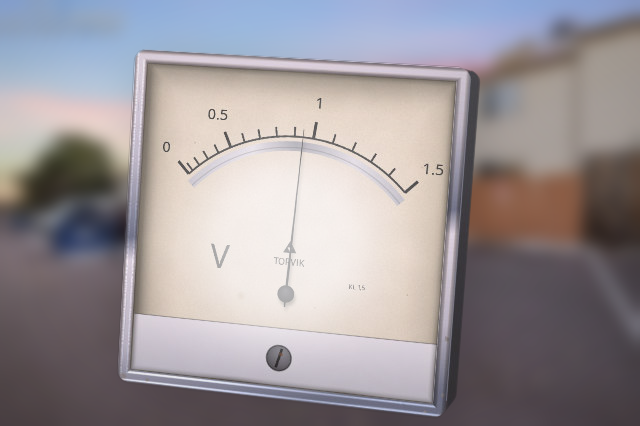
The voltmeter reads 0.95 V
